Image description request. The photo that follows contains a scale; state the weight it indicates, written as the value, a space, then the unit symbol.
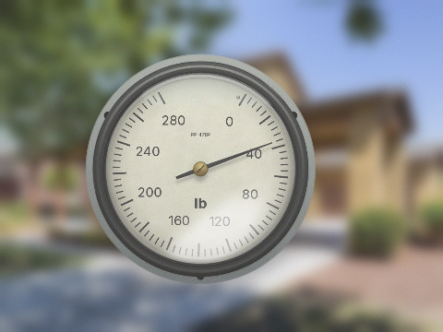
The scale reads 36 lb
